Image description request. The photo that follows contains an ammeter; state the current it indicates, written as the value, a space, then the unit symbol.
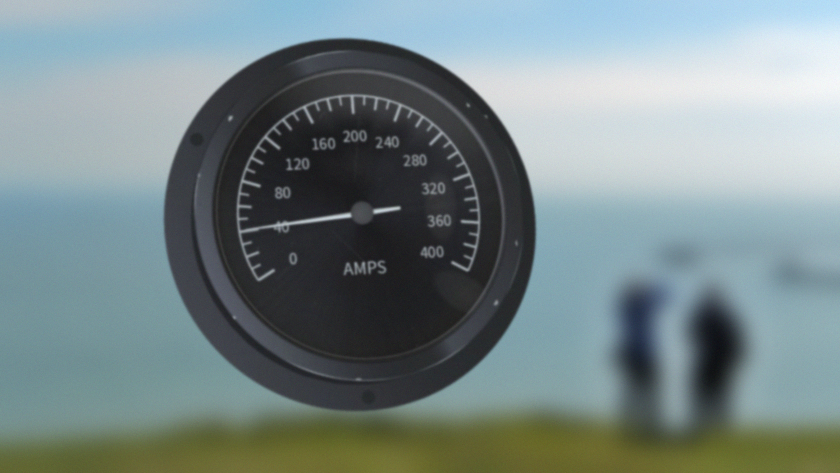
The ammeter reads 40 A
